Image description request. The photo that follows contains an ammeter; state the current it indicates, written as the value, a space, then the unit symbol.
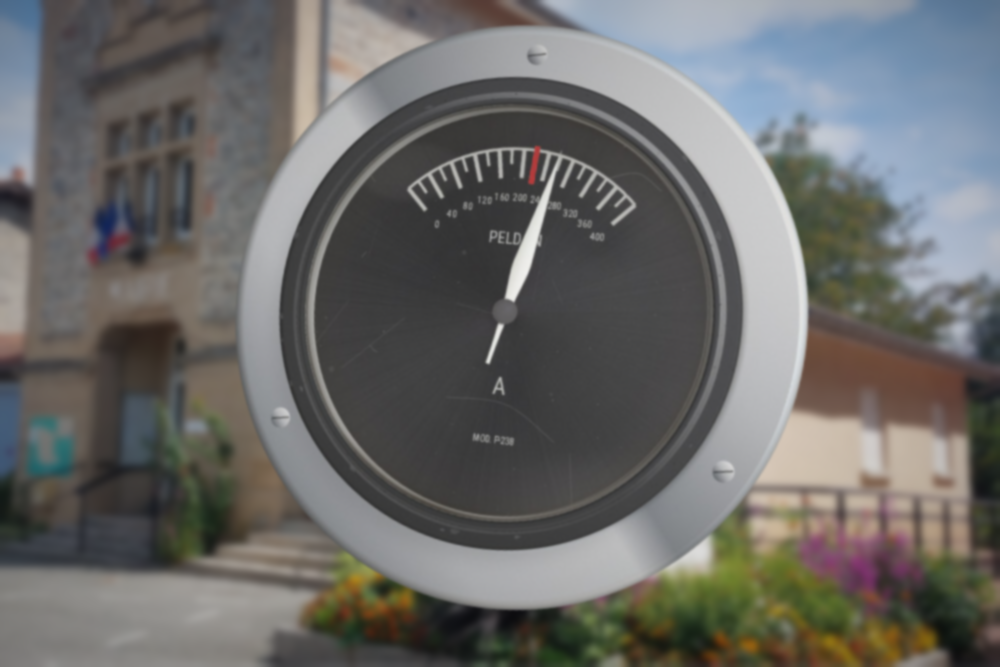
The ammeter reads 260 A
